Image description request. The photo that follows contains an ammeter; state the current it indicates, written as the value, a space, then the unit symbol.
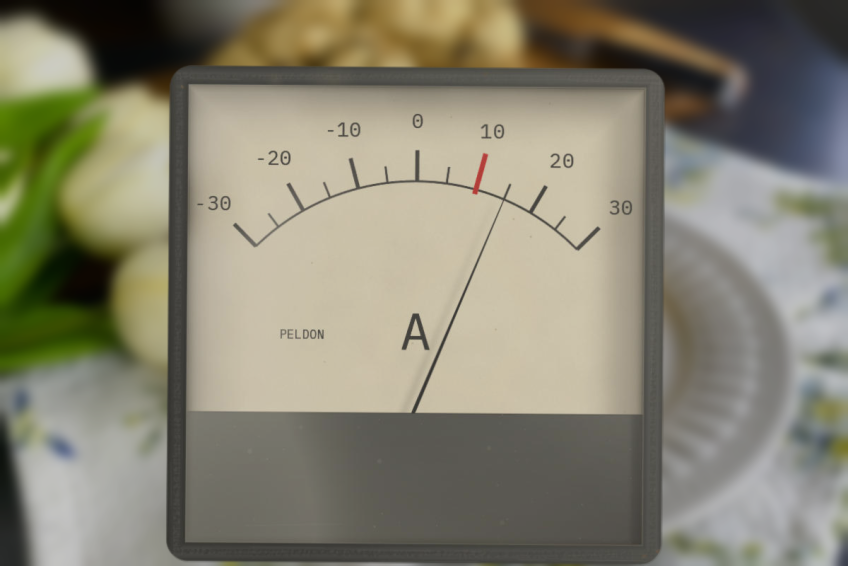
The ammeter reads 15 A
